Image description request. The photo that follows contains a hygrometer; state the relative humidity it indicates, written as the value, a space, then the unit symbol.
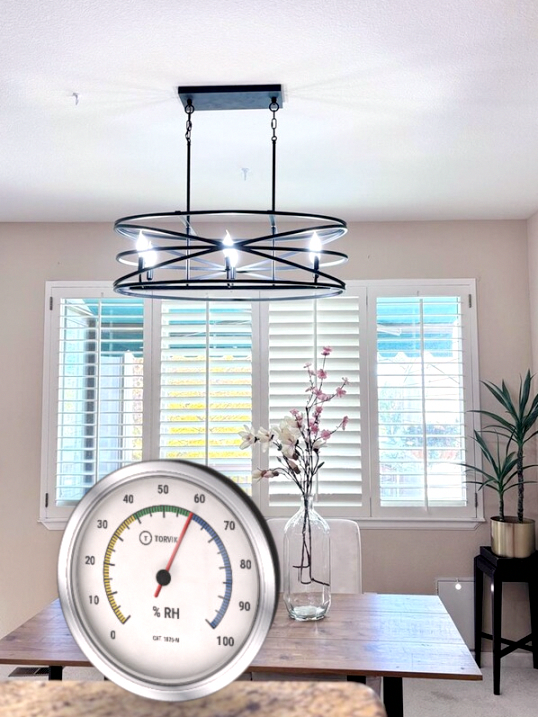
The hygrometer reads 60 %
